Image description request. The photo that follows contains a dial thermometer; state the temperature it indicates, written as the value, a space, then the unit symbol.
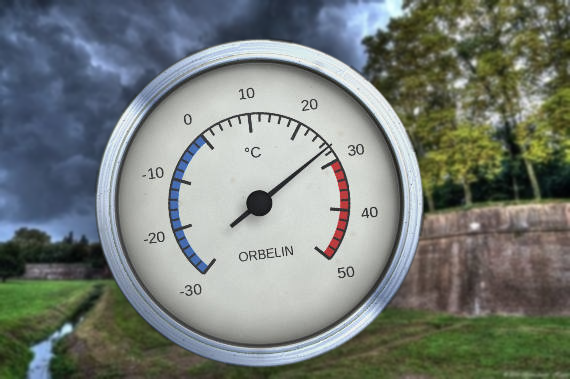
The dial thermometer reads 27 °C
